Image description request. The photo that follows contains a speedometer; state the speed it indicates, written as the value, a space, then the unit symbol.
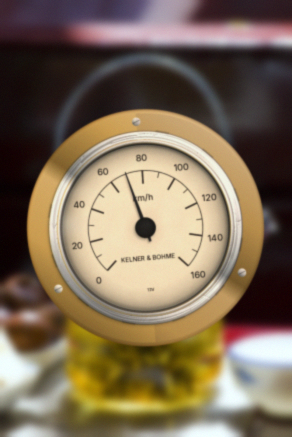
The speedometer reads 70 km/h
